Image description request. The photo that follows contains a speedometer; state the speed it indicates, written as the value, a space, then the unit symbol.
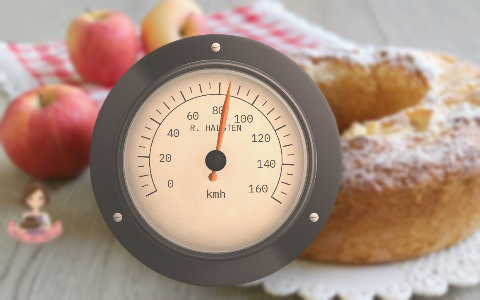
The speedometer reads 85 km/h
